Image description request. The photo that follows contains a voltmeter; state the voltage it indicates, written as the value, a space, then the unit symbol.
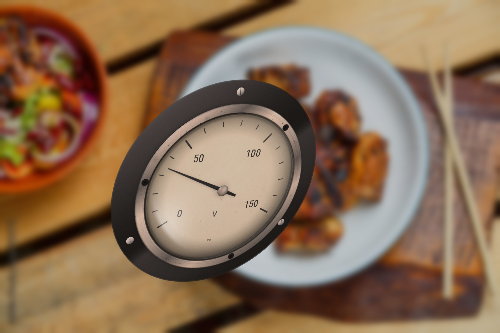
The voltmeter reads 35 V
